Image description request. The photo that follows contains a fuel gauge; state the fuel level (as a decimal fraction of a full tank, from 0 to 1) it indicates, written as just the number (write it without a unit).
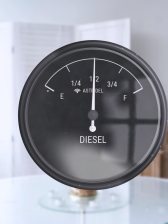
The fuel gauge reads 0.5
